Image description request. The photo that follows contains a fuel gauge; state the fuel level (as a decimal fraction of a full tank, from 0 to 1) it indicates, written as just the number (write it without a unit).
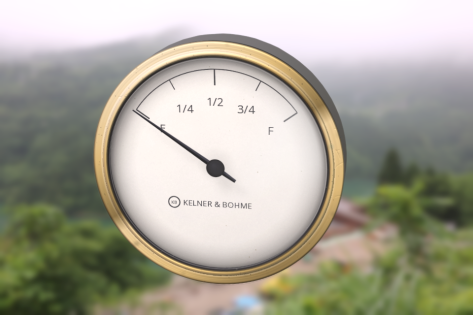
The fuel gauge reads 0
